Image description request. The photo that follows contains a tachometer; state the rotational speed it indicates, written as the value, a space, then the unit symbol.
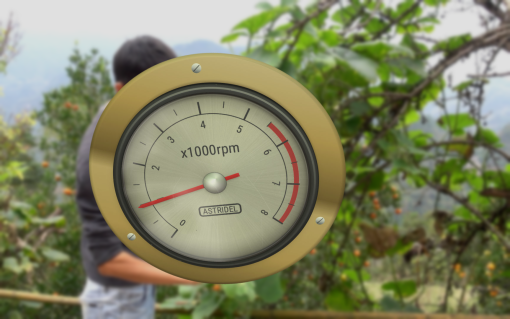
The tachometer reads 1000 rpm
